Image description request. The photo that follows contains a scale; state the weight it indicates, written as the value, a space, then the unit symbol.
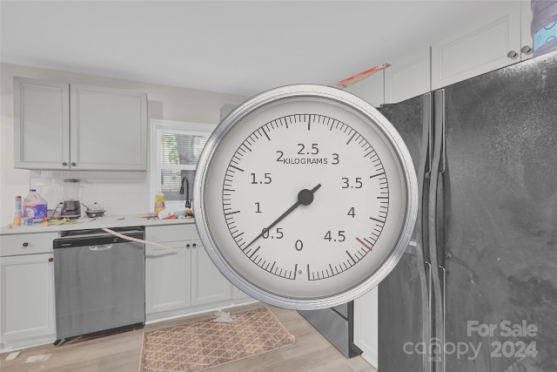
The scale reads 0.6 kg
